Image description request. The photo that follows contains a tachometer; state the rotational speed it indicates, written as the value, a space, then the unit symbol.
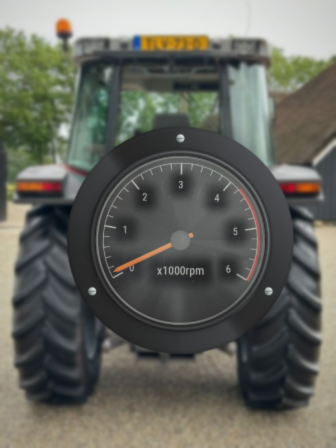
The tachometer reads 100 rpm
